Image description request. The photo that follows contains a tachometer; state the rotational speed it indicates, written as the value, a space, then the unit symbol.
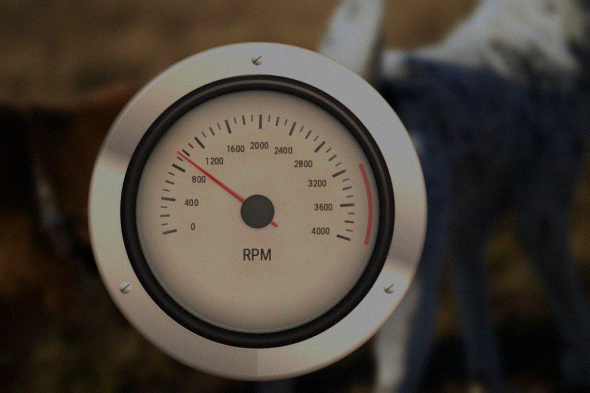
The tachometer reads 950 rpm
